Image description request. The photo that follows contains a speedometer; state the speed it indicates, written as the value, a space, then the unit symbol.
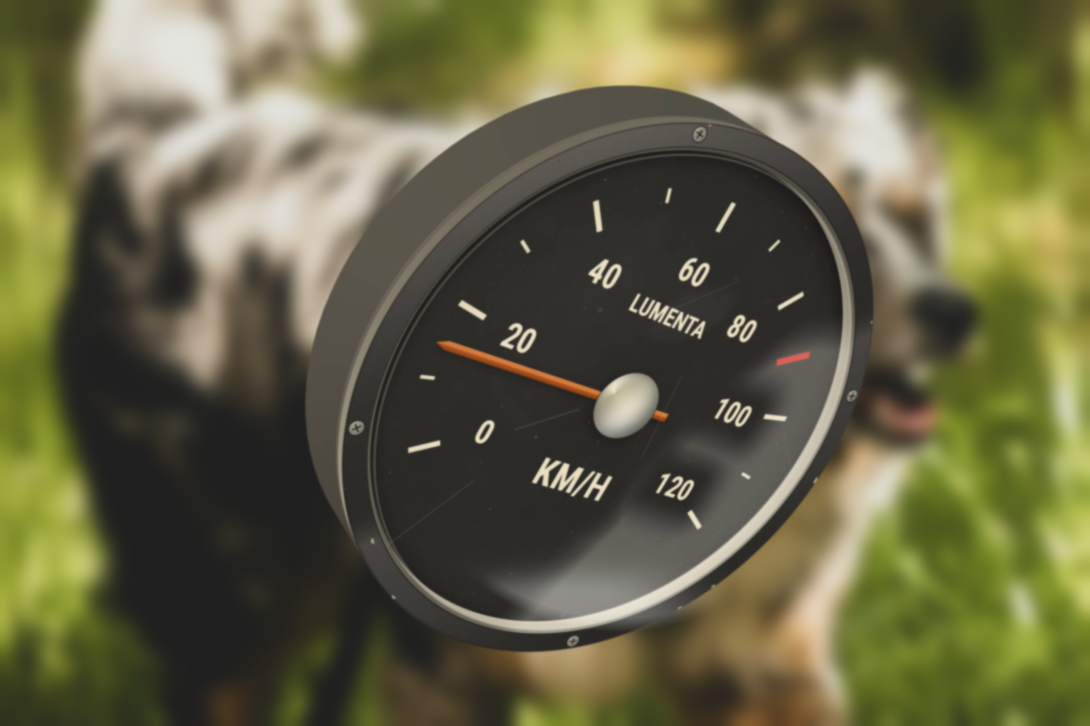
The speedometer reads 15 km/h
